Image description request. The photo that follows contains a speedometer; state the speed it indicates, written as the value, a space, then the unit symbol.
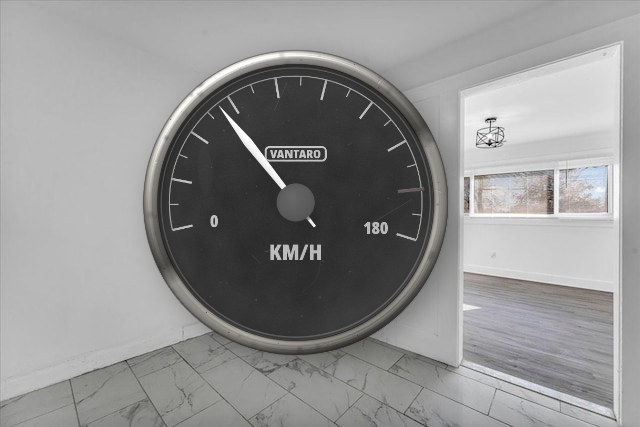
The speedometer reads 55 km/h
